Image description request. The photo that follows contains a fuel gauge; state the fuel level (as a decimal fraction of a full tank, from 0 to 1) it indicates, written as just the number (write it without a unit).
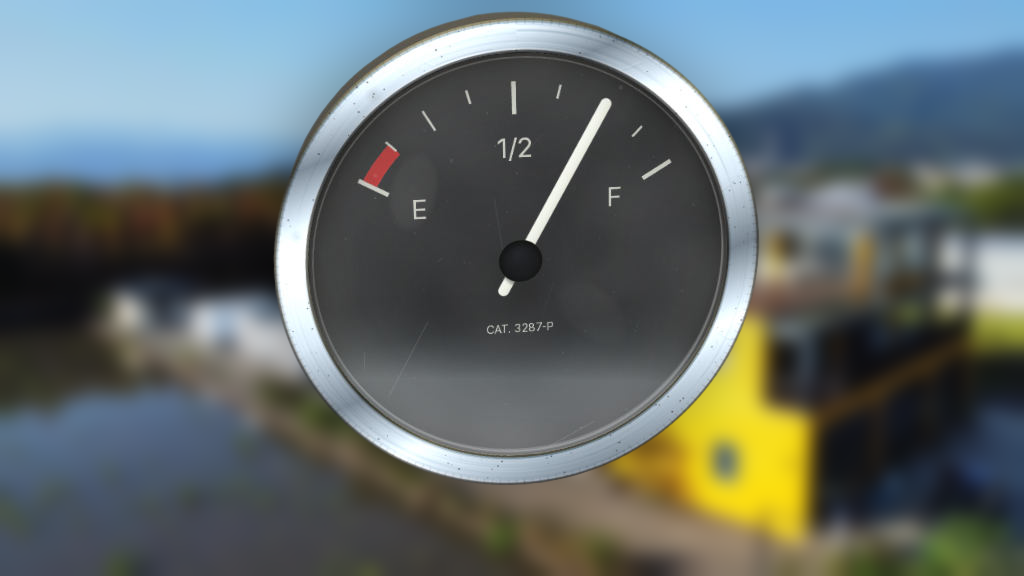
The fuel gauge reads 0.75
